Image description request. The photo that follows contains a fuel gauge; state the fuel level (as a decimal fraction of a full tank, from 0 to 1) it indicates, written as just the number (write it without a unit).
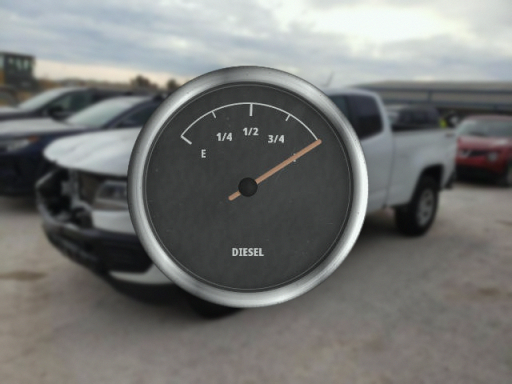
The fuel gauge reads 1
